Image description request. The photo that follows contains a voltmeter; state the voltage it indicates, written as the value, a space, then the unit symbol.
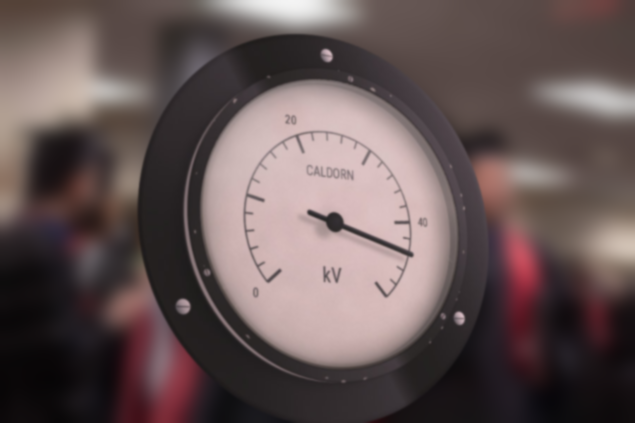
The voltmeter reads 44 kV
